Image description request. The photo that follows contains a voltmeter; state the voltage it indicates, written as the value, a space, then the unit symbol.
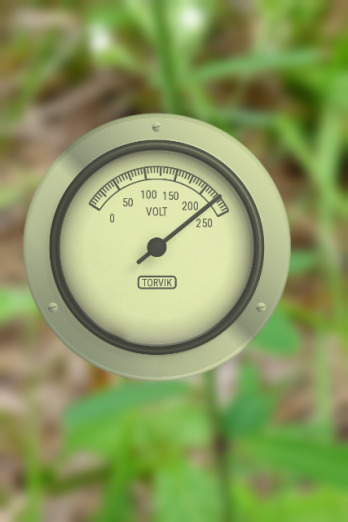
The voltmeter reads 225 V
